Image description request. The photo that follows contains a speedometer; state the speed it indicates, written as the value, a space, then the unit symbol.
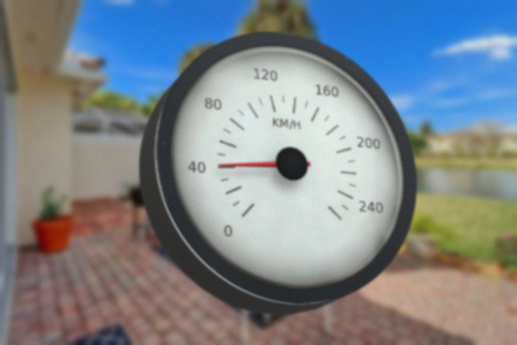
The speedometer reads 40 km/h
